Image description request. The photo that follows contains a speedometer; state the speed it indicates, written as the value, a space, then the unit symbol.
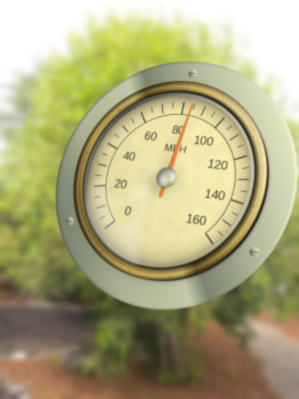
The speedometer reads 85 mph
